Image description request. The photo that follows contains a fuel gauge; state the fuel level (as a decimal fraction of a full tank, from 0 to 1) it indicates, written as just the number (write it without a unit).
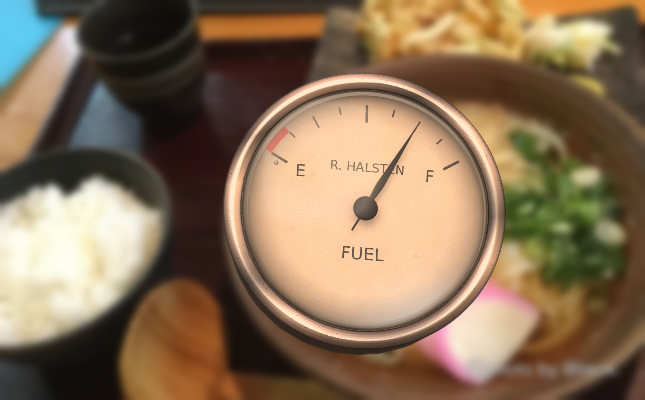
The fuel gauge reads 0.75
